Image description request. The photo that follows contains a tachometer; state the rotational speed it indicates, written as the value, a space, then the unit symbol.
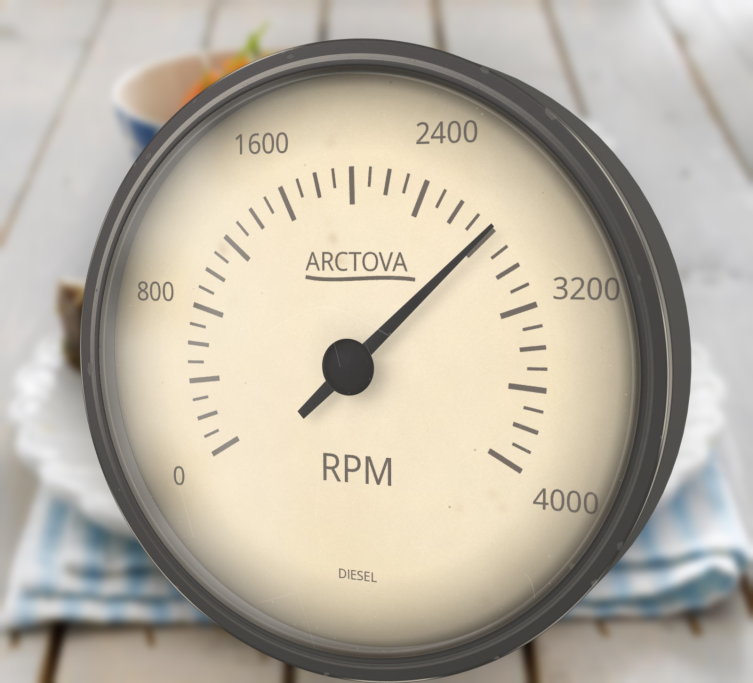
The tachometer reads 2800 rpm
